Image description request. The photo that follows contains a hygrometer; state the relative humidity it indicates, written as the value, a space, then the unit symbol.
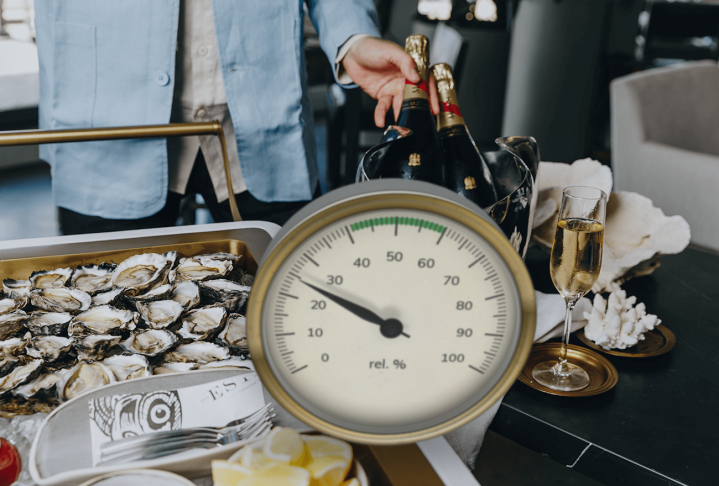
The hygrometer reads 25 %
